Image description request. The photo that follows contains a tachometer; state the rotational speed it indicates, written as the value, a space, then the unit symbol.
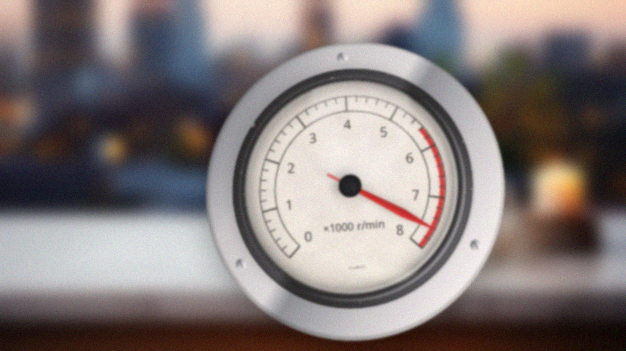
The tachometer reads 7600 rpm
